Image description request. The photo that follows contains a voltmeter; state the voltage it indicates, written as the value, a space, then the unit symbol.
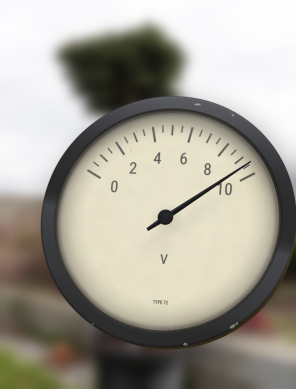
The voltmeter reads 9.5 V
